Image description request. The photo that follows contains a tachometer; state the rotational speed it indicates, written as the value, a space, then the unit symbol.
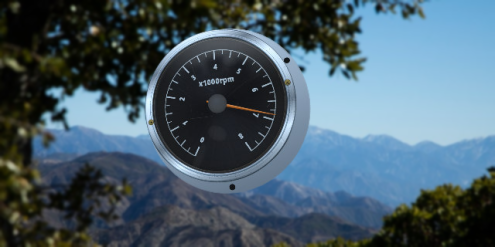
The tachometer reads 6875 rpm
